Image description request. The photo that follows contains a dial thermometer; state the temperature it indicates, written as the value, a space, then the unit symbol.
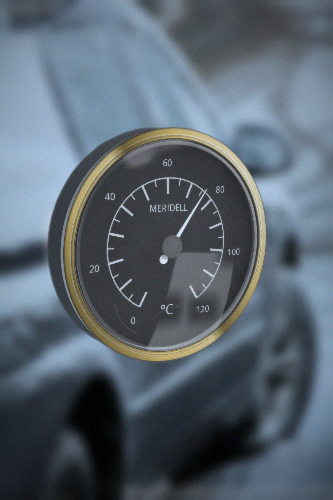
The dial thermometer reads 75 °C
